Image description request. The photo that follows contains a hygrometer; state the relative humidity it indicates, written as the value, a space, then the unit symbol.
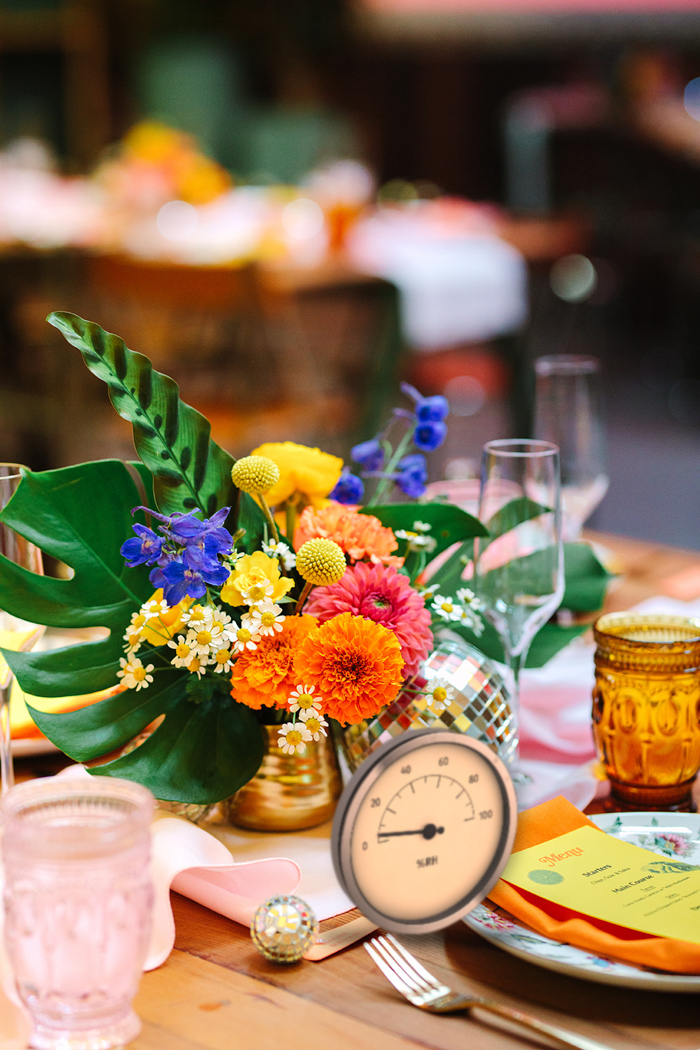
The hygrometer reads 5 %
